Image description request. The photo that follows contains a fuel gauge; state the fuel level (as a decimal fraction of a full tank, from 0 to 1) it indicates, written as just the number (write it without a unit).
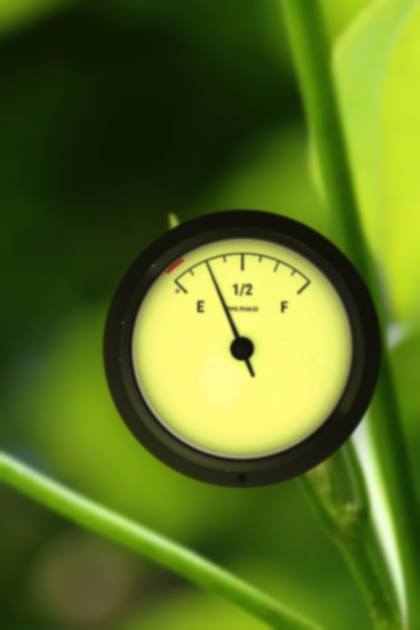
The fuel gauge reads 0.25
